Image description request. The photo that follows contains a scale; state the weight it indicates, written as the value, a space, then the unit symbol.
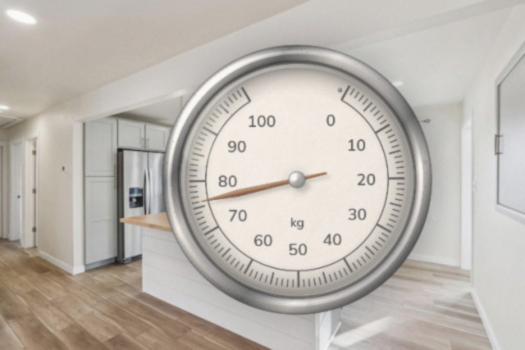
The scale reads 76 kg
